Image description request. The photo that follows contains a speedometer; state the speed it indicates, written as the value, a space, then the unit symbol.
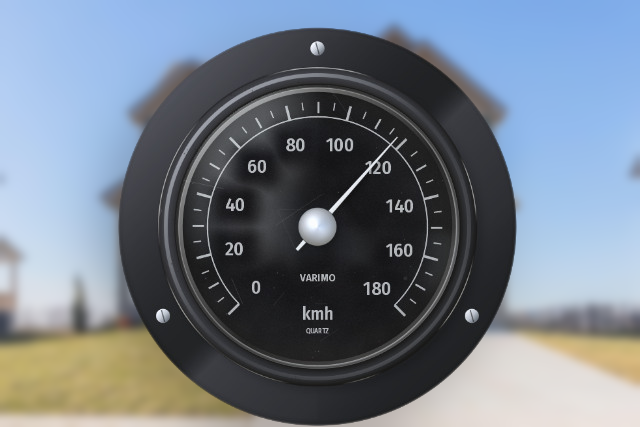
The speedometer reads 117.5 km/h
